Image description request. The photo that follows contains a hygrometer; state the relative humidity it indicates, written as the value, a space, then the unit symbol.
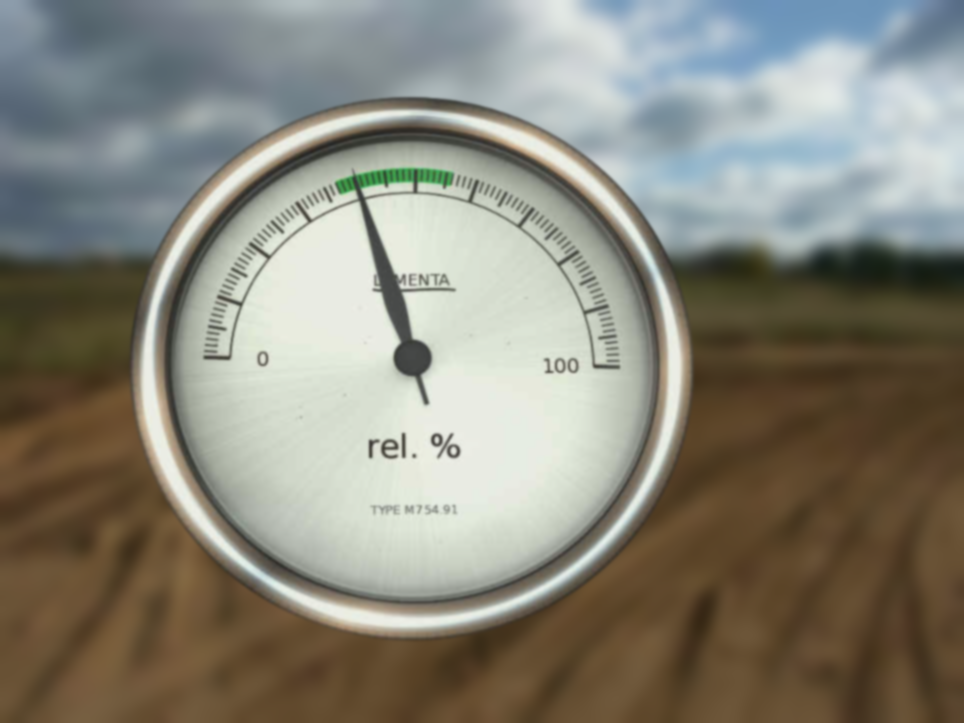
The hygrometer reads 40 %
